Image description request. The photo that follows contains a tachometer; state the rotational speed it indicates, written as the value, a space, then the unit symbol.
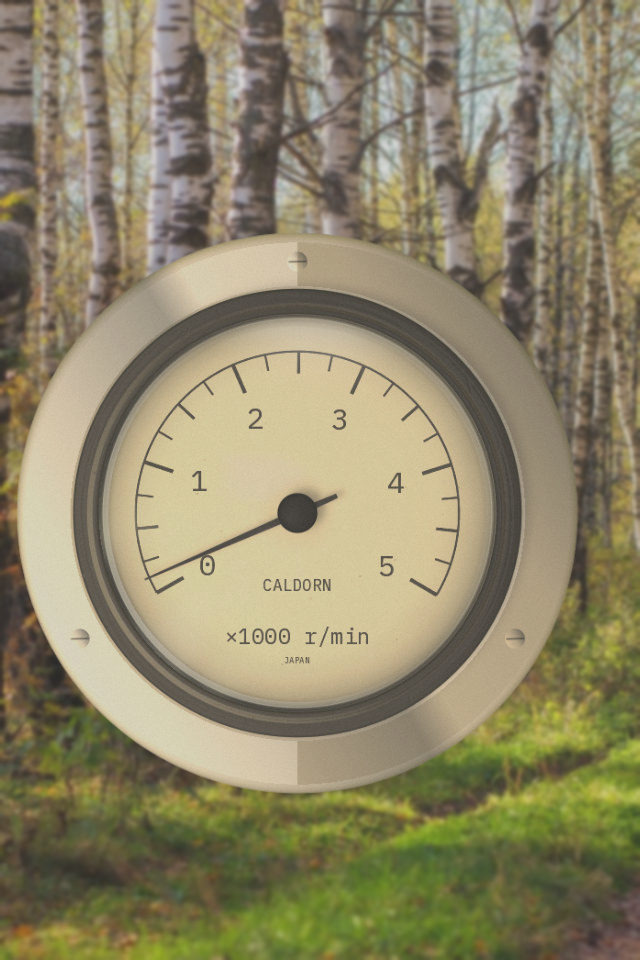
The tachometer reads 125 rpm
